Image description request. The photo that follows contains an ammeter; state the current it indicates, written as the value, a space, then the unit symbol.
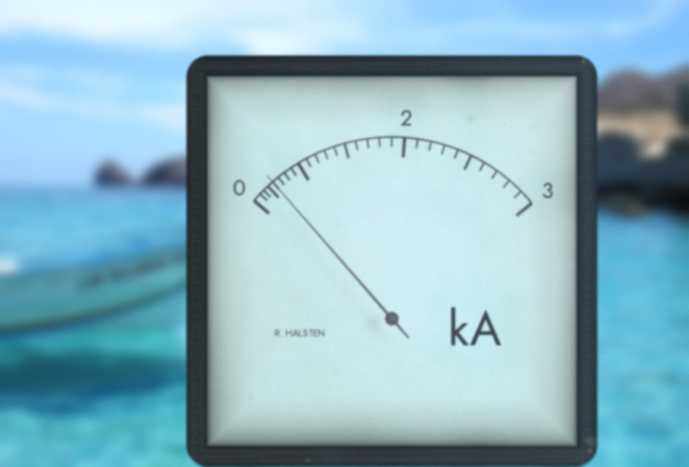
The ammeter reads 0.6 kA
